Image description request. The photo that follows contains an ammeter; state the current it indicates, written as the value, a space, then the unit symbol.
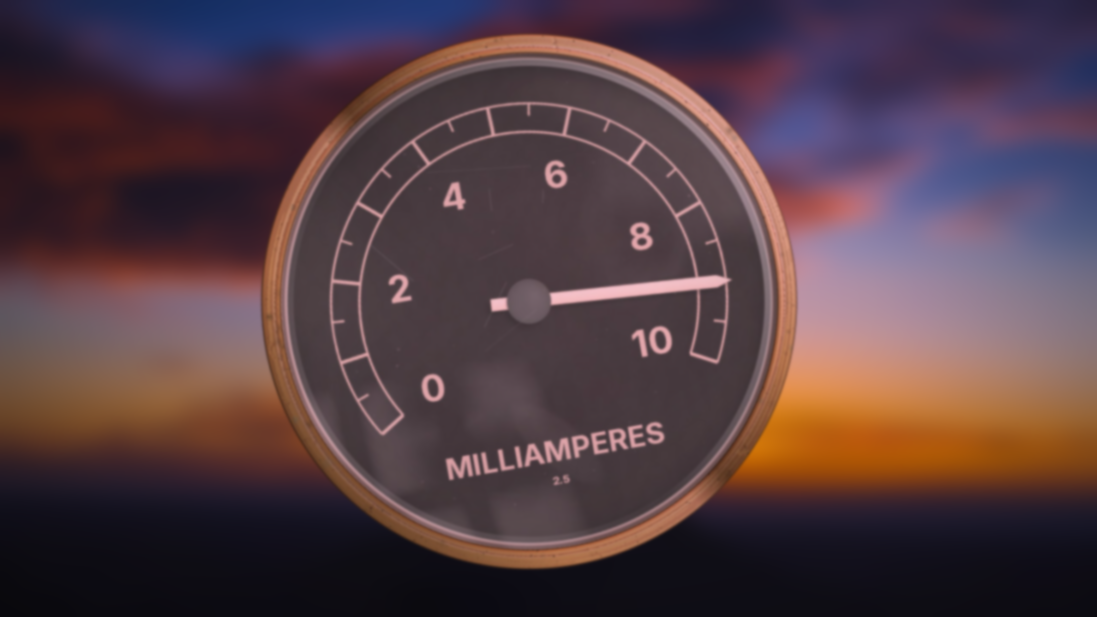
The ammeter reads 9 mA
